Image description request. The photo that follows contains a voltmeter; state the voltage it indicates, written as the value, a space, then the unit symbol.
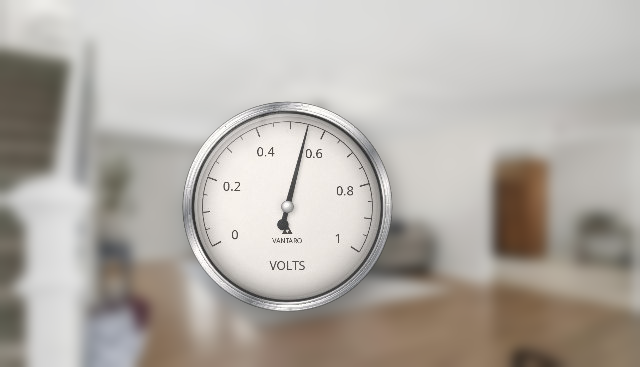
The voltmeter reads 0.55 V
